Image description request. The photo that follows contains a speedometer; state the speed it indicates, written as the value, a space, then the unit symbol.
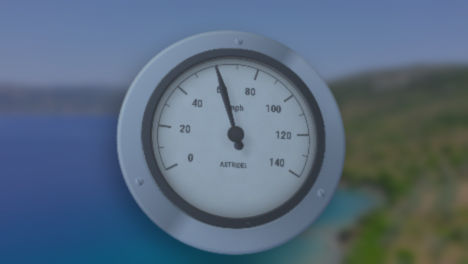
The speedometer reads 60 mph
